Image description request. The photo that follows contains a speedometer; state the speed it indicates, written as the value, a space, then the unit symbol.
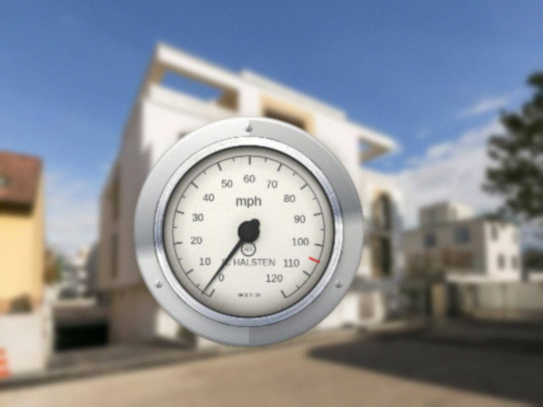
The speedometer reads 2.5 mph
